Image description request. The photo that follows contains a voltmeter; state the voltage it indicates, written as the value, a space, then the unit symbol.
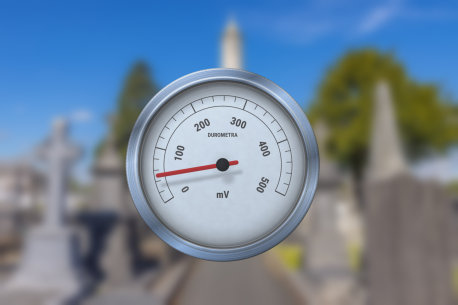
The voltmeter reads 50 mV
